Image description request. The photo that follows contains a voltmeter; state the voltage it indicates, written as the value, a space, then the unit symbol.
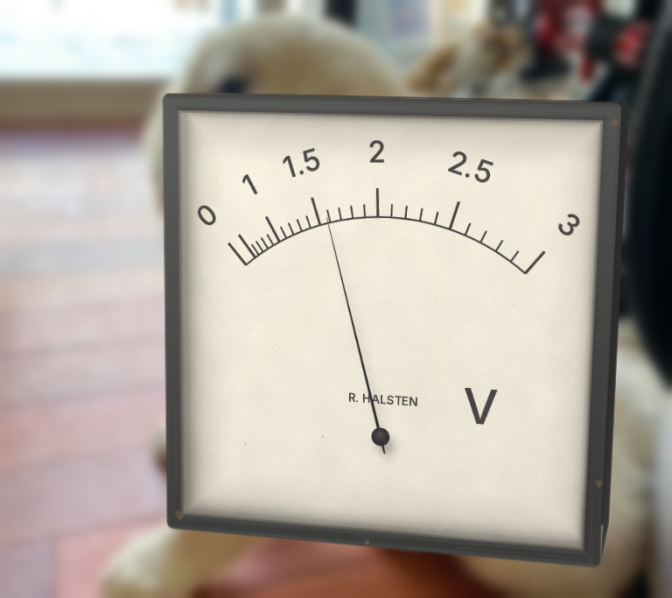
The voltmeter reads 1.6 V
